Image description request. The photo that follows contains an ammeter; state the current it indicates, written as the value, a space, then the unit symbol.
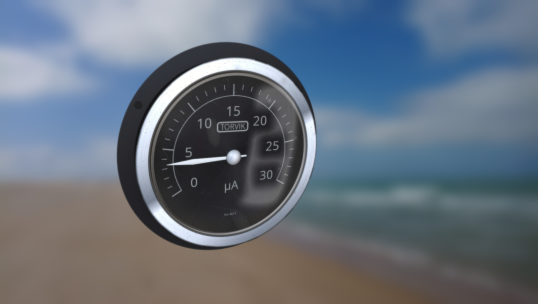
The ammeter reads 3.5 µA
